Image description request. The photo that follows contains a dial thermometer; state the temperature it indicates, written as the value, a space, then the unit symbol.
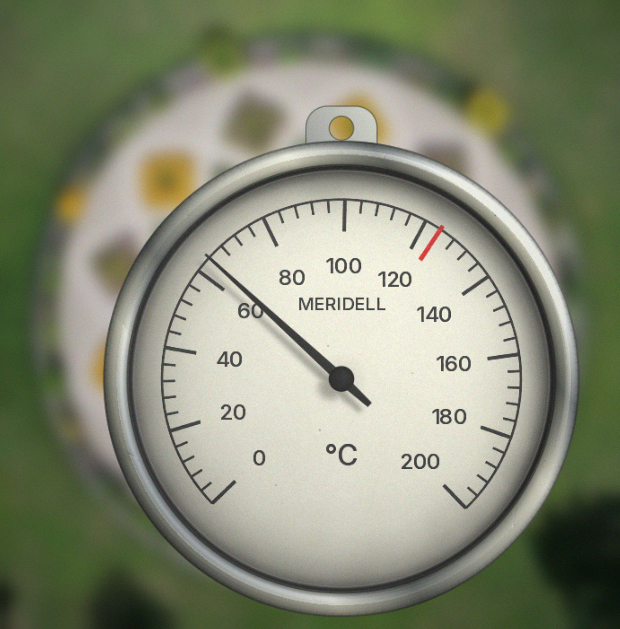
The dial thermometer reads 64 °C
